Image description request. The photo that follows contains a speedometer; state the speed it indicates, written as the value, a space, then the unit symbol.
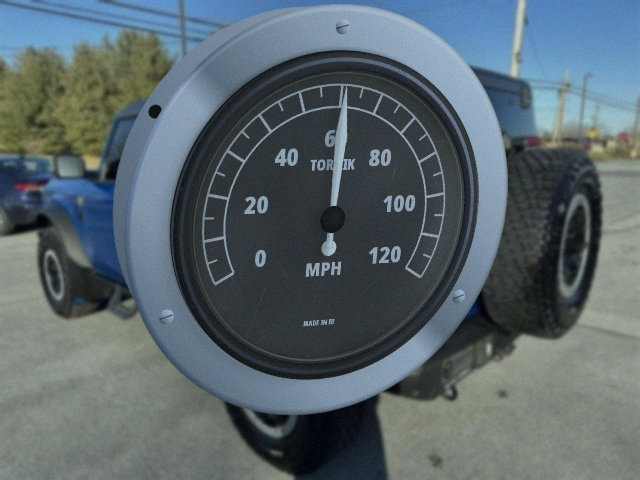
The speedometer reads 60 mph
